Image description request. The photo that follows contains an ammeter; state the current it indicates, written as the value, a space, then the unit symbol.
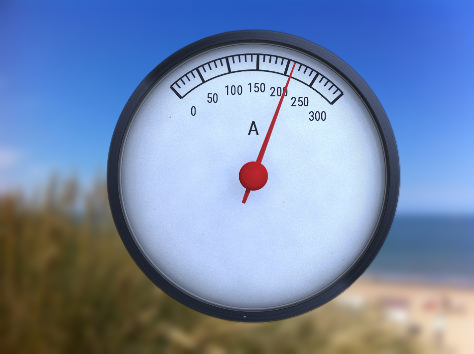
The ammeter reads 210 A
